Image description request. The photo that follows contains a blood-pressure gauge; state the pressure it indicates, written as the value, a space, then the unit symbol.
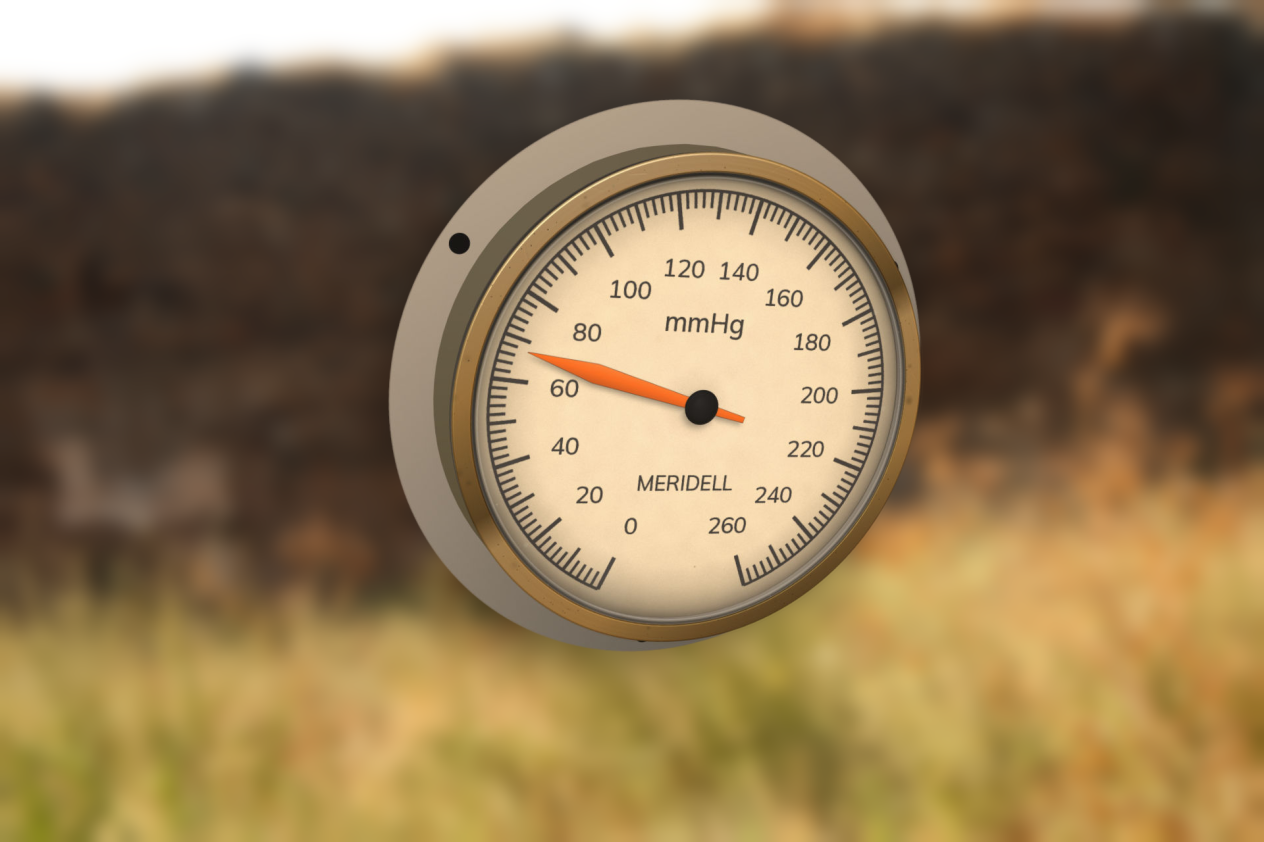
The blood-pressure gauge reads 68 mmHg
